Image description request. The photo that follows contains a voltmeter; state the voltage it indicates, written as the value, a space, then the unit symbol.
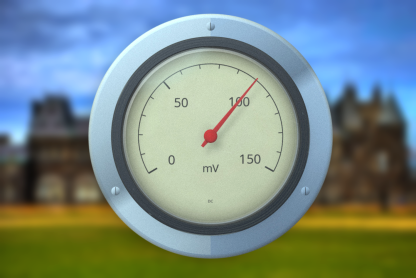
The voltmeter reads 100 mV
